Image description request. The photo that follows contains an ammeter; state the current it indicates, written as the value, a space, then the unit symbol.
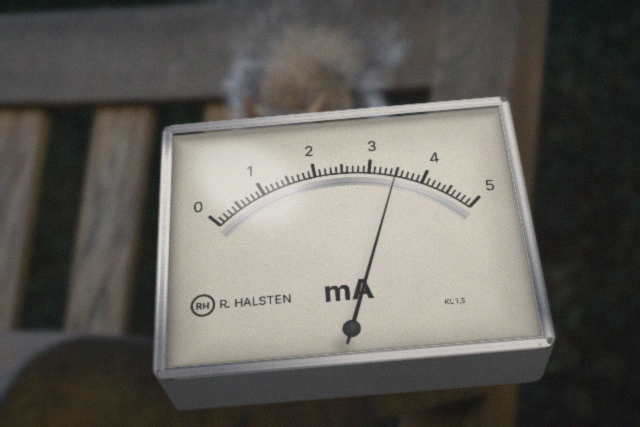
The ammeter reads 3.5 mA
